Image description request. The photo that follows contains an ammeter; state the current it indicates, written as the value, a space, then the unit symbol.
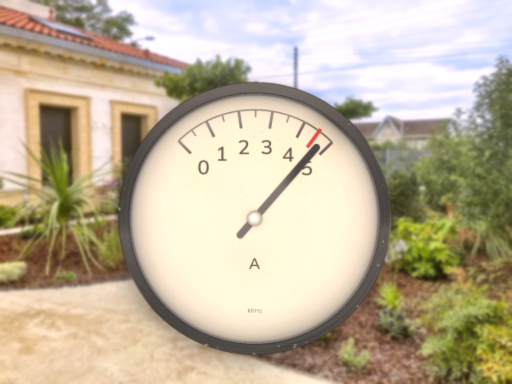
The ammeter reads 4.75 A
